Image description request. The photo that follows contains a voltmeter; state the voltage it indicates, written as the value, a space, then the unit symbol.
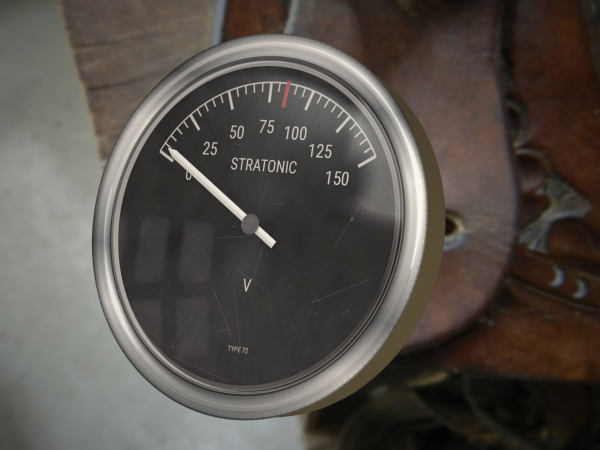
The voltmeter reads 5 V
